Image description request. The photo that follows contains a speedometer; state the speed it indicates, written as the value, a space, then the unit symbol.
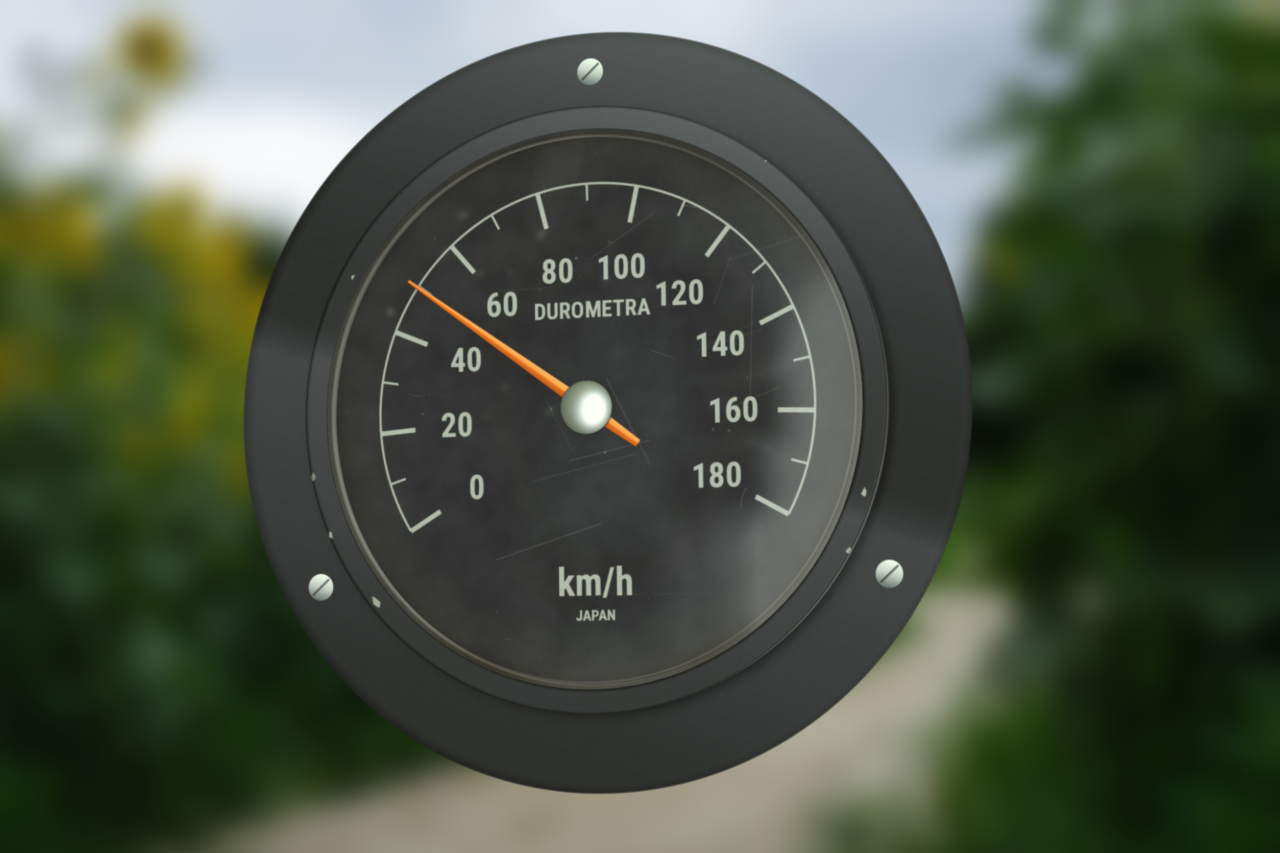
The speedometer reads 50 km/h
